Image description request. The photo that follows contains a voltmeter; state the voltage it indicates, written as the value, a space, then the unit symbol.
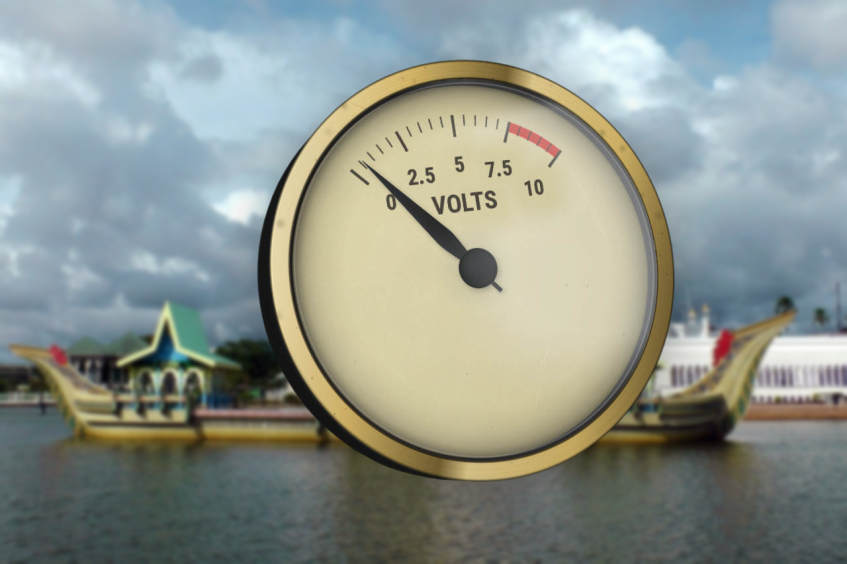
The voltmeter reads 0.5 V
